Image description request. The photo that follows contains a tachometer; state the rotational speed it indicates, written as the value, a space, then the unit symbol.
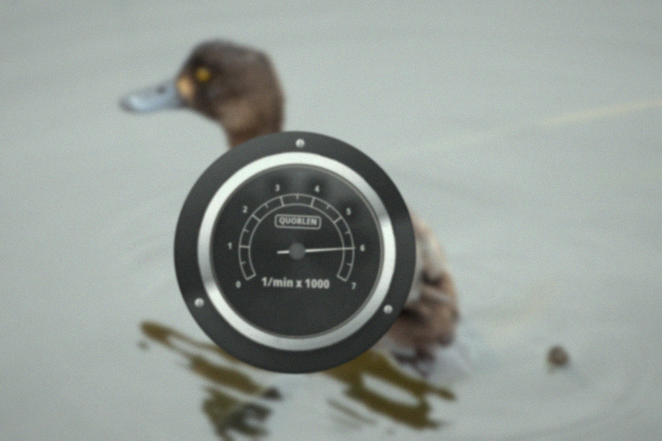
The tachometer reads 6000 rpm
